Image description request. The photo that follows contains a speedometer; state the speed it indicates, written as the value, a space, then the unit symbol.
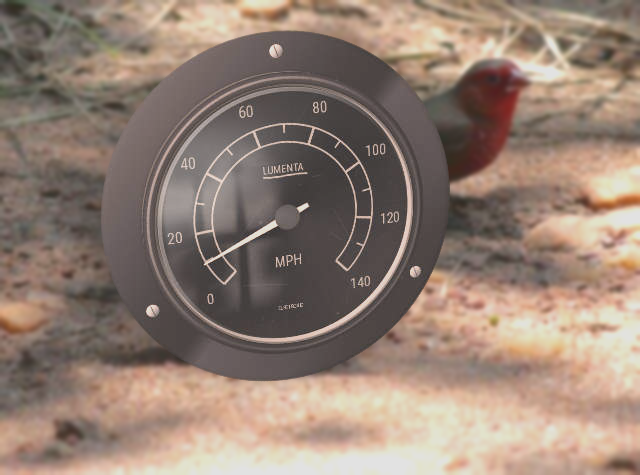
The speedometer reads 10 mph
